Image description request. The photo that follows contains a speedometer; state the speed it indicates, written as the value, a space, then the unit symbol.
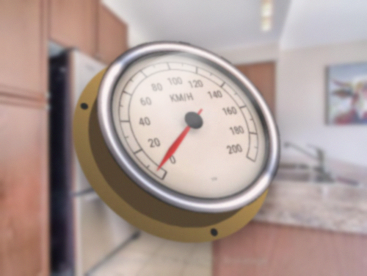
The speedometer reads 5 km/h
